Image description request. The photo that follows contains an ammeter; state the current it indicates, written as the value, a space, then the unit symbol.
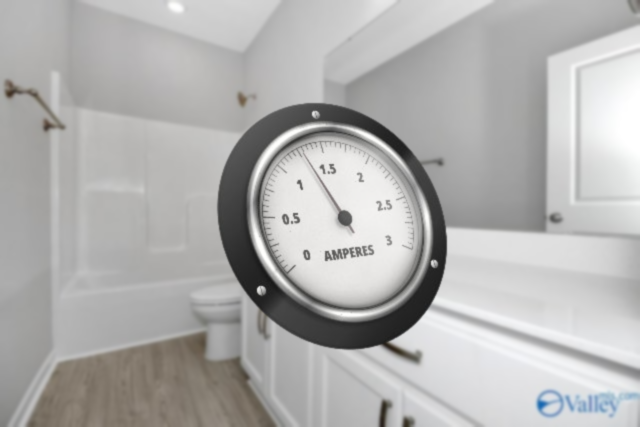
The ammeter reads 1.25 A
